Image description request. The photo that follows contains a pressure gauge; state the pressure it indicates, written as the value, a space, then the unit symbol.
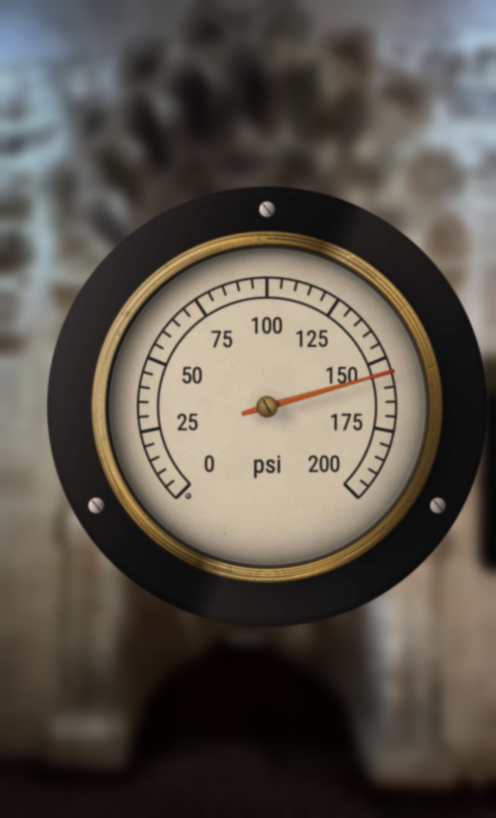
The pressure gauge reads 155 psi
